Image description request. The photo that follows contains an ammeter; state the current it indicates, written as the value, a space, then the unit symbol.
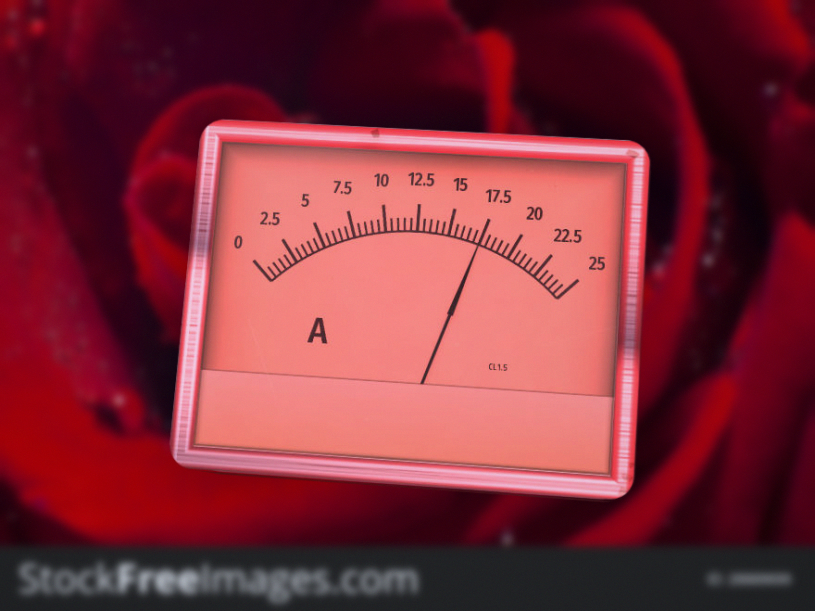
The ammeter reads 17.5 A
